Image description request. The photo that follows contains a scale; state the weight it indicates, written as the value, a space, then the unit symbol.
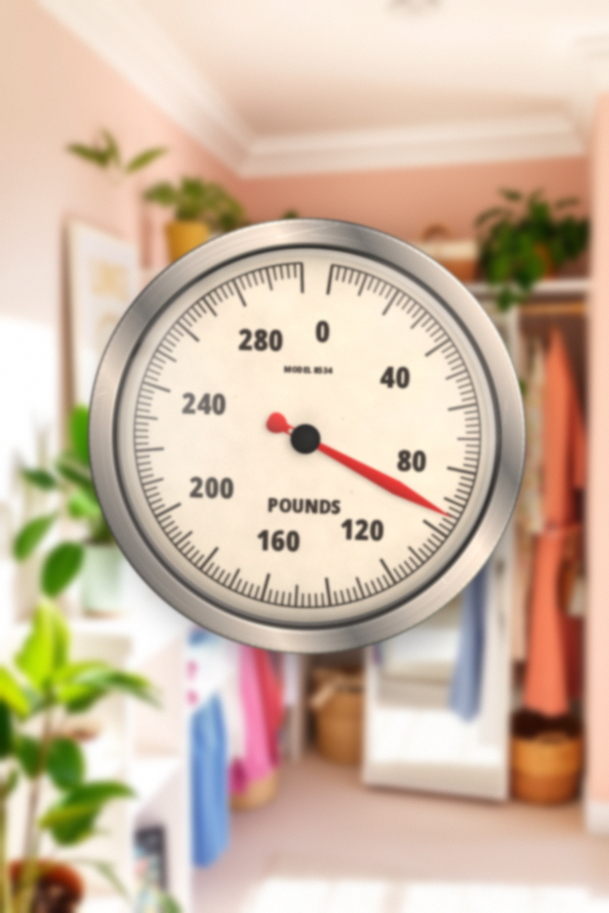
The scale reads 94 lb
